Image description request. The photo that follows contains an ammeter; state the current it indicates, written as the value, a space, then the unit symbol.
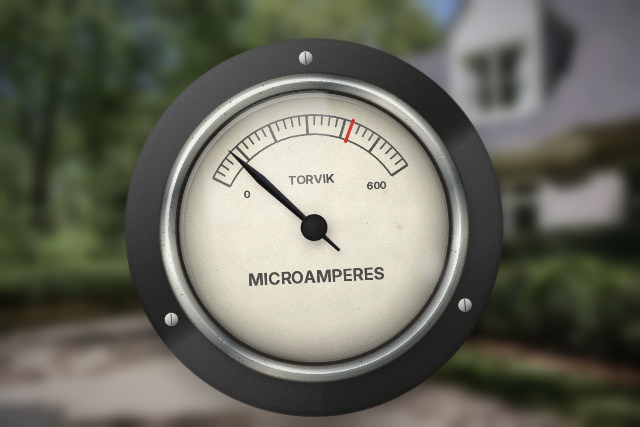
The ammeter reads 80 µA
